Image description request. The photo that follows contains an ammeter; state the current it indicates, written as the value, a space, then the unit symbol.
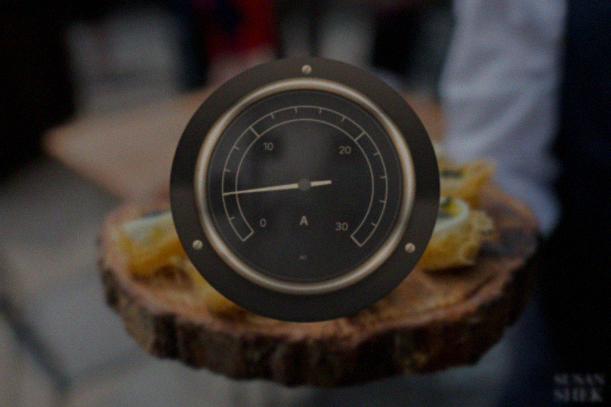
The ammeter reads 4 A
